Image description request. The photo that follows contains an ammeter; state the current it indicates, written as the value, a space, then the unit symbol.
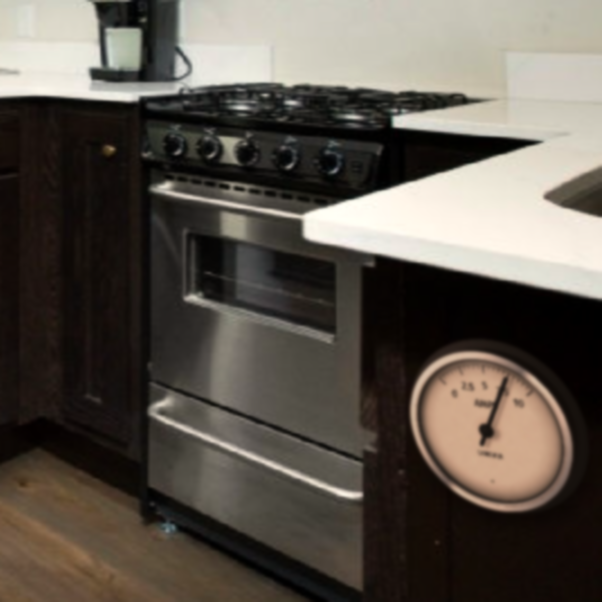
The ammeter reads 7.5 A
